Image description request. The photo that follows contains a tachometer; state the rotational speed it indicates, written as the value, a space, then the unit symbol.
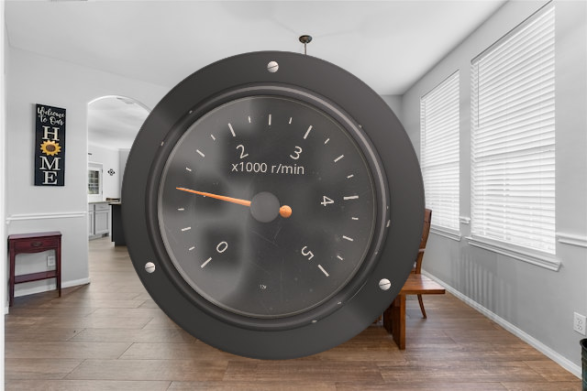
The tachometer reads 1000 rpm
